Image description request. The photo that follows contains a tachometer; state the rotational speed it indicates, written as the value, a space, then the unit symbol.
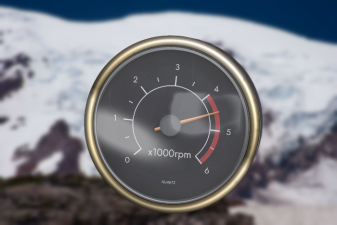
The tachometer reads 4500 rpm
